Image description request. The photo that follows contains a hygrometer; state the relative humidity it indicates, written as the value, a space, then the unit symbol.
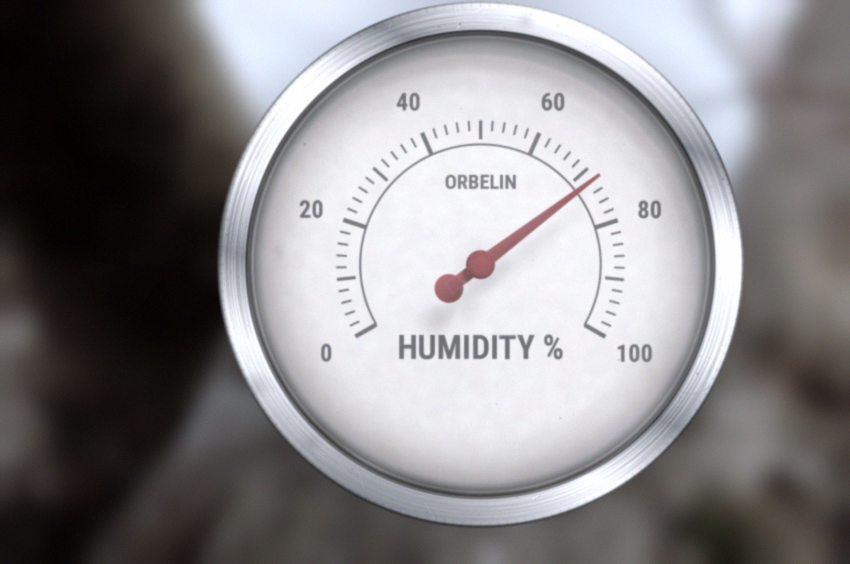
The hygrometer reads 72 %
